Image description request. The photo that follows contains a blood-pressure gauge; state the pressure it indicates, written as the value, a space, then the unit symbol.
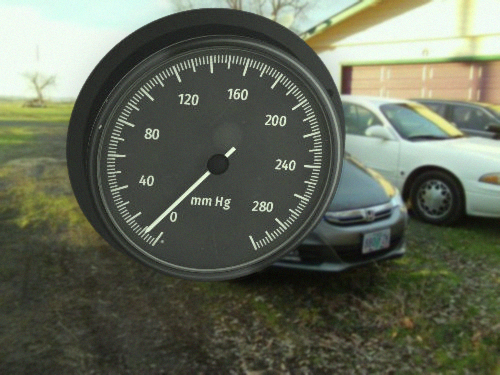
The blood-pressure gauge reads 10 mmHg
